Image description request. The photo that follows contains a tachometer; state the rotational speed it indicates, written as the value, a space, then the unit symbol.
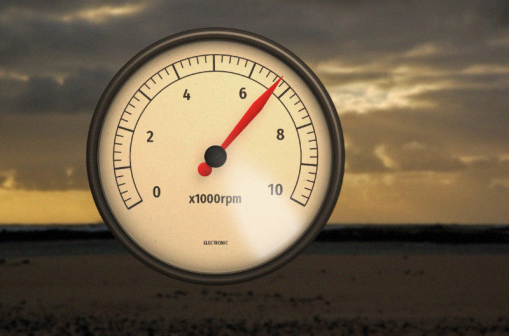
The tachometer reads 6700 rpm
